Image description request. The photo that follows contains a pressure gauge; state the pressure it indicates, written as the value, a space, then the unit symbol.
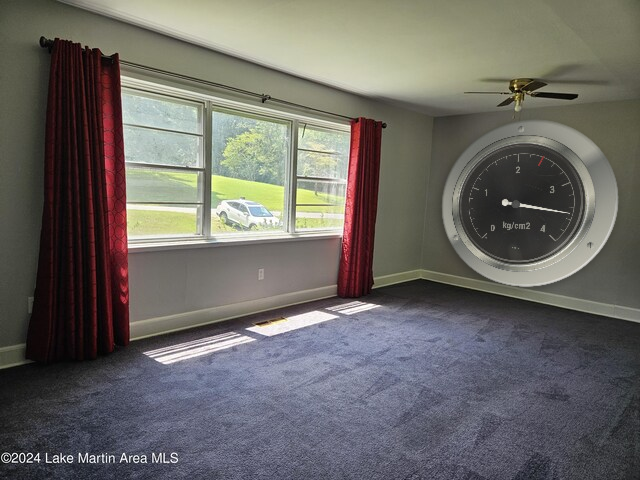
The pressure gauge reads 3.5 kg/cm²
